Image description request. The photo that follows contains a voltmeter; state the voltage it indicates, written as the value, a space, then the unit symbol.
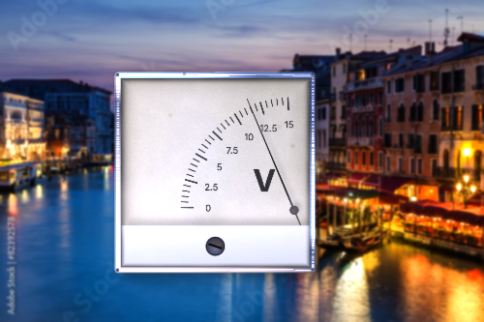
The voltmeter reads 11.5 V
